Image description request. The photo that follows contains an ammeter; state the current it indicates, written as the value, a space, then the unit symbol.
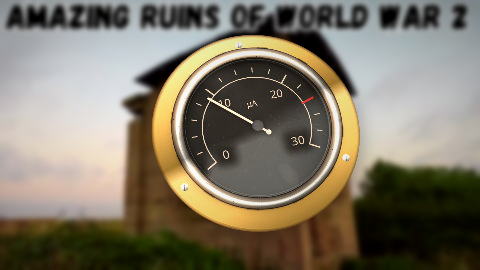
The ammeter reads 9 µA
